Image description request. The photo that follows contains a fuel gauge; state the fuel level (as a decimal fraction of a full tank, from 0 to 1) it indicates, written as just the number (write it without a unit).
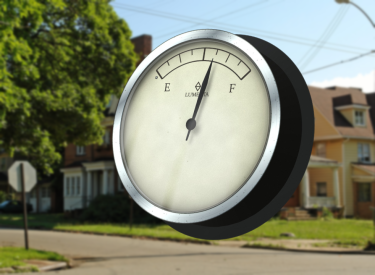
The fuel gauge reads 0.625
